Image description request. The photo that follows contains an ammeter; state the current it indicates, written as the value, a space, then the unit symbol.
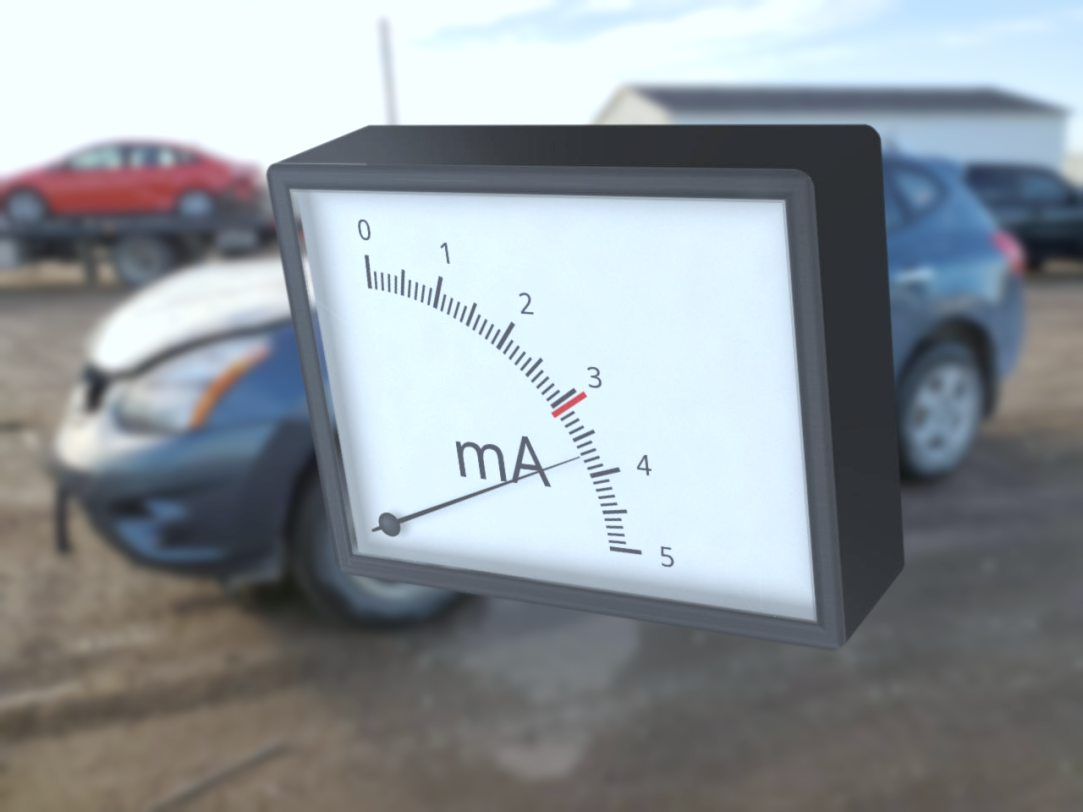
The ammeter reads 3.7 mA
